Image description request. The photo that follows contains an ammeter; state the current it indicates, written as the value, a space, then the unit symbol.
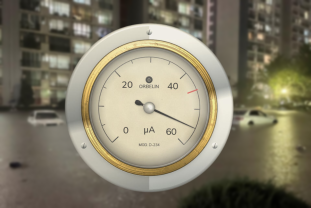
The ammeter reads 55 µA
